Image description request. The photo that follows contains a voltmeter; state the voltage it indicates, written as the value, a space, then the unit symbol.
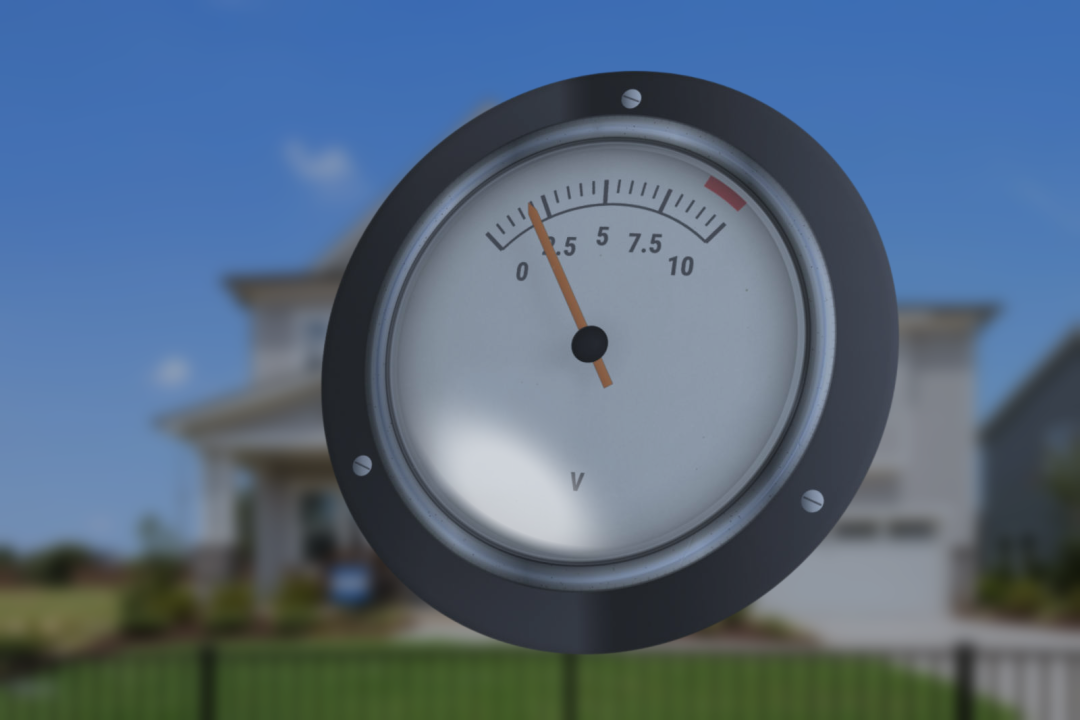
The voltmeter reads 2 V
